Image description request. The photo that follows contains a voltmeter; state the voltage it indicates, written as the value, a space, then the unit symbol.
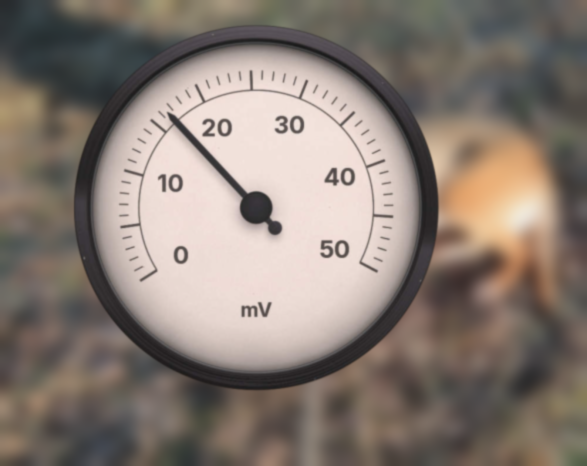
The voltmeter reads 16.5 mV
